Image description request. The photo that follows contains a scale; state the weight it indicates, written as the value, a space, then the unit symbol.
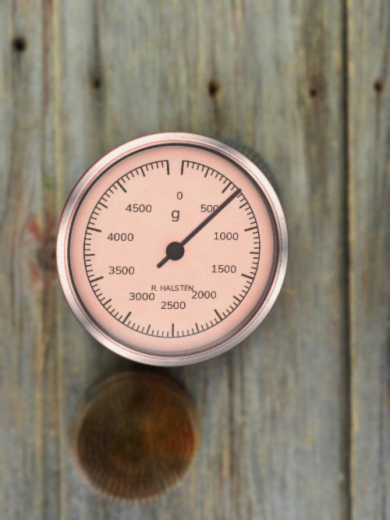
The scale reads 600 g
